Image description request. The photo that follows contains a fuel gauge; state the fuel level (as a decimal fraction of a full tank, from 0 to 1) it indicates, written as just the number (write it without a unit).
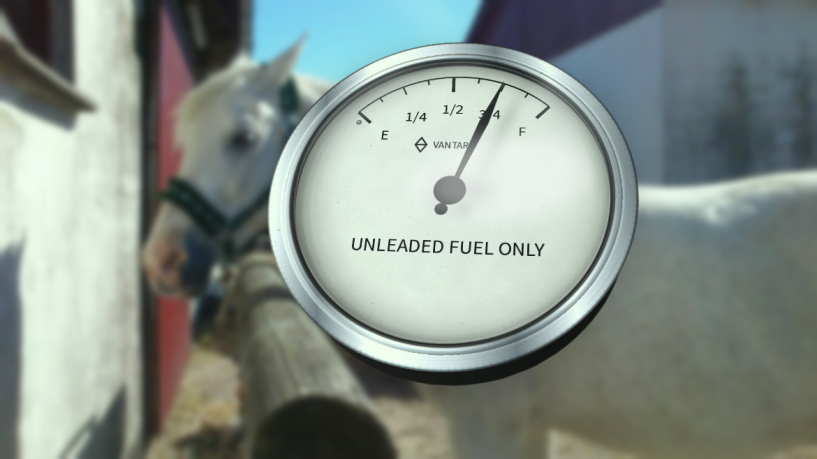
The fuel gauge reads 0.75
